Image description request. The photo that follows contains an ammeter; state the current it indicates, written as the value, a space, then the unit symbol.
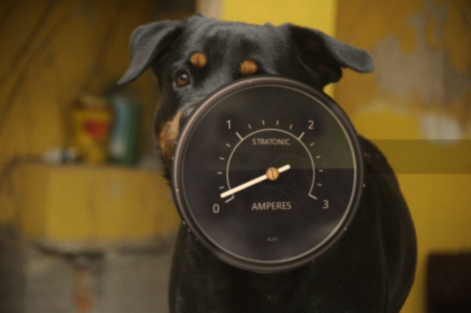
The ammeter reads 0.1 A
